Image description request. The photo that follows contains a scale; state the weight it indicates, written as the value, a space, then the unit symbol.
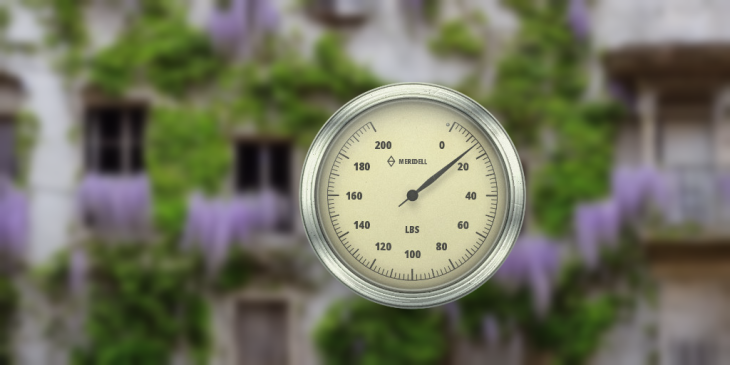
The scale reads 14 lb
